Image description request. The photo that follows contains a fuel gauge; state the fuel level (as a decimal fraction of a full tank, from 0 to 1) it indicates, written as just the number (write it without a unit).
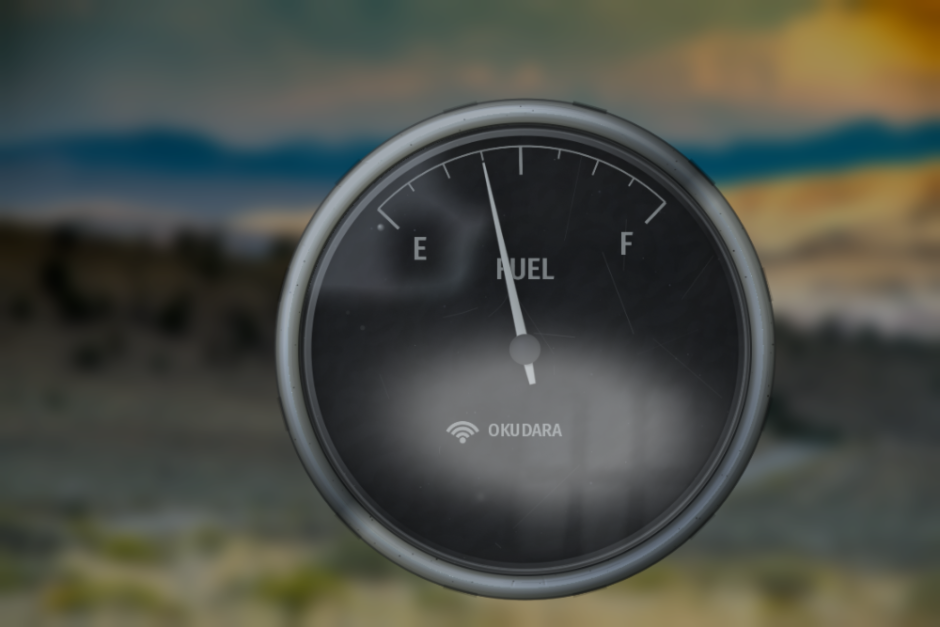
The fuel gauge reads 0.375
